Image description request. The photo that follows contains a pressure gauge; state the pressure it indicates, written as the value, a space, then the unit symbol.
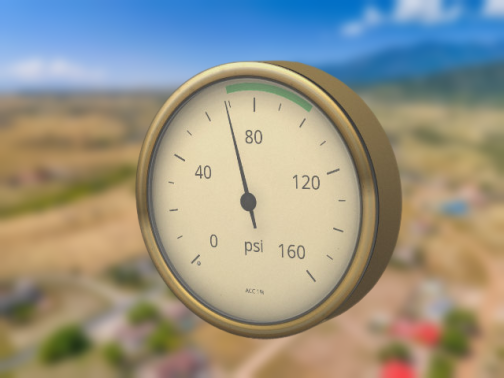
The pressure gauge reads 70 psi
